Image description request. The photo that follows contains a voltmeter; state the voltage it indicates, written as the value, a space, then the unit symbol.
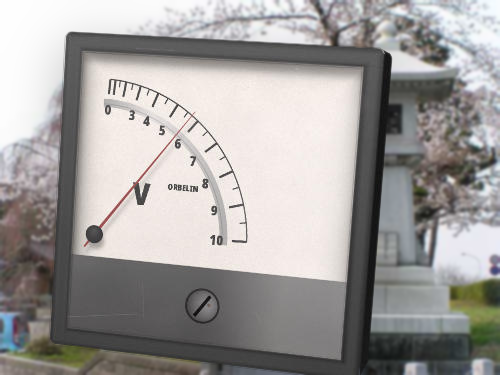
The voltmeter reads 5.75 V
